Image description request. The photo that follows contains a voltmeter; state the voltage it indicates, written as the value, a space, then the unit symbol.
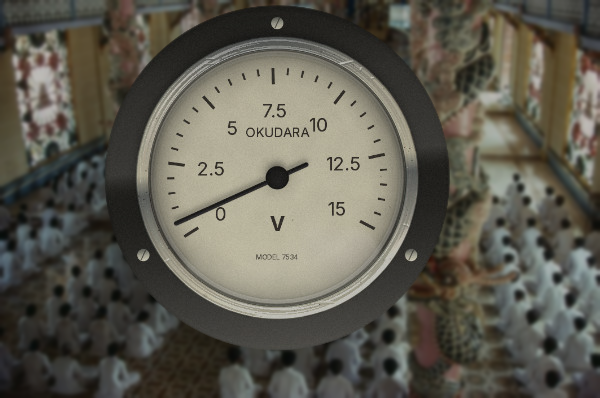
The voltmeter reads 0.5 V
